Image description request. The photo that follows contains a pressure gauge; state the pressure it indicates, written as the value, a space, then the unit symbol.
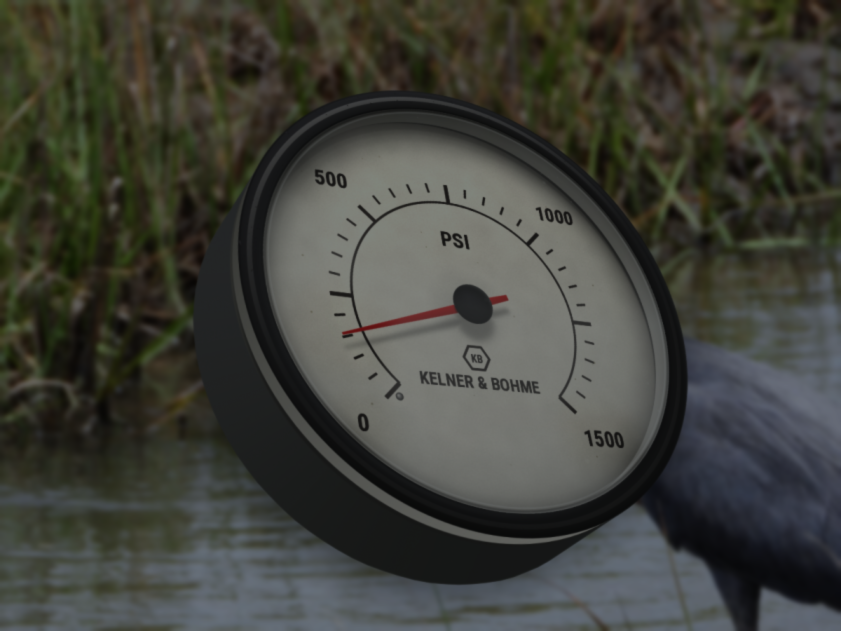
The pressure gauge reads 150 psi
